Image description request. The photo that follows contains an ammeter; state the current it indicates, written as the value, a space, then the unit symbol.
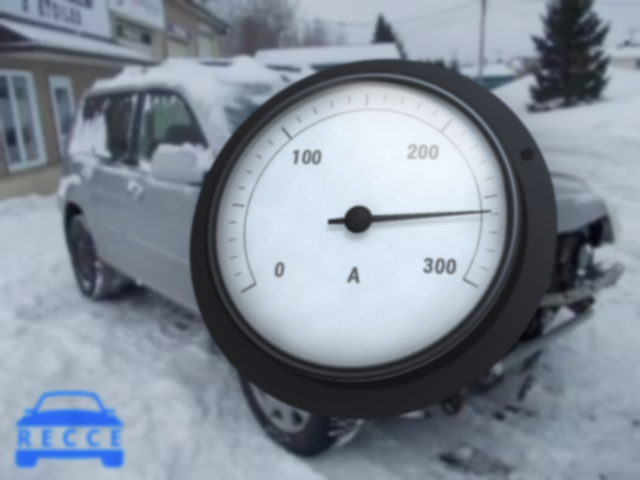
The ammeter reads 260 A
